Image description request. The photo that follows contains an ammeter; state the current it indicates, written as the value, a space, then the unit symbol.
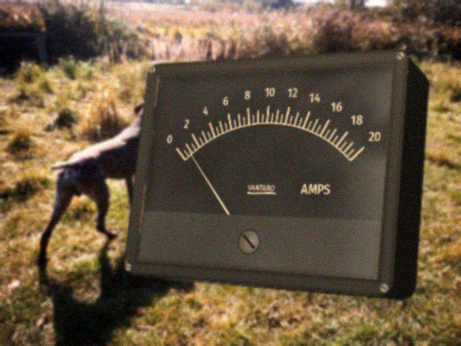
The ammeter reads 1 A
